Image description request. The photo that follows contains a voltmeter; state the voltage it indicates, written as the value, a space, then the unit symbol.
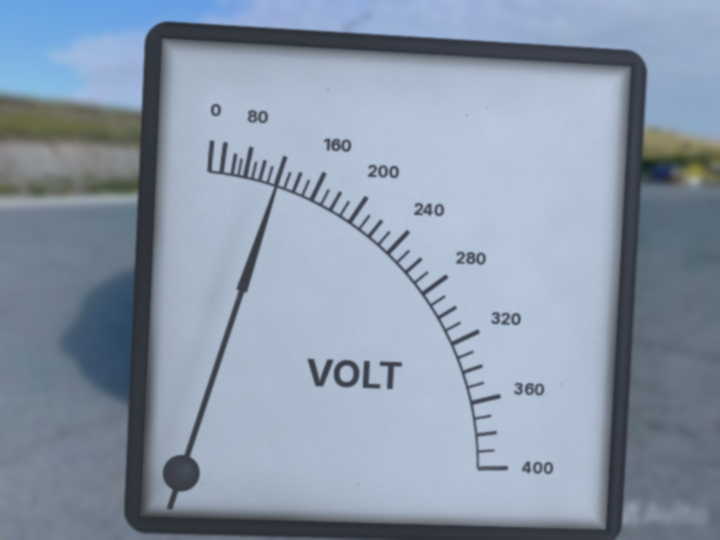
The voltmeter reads 120 V
